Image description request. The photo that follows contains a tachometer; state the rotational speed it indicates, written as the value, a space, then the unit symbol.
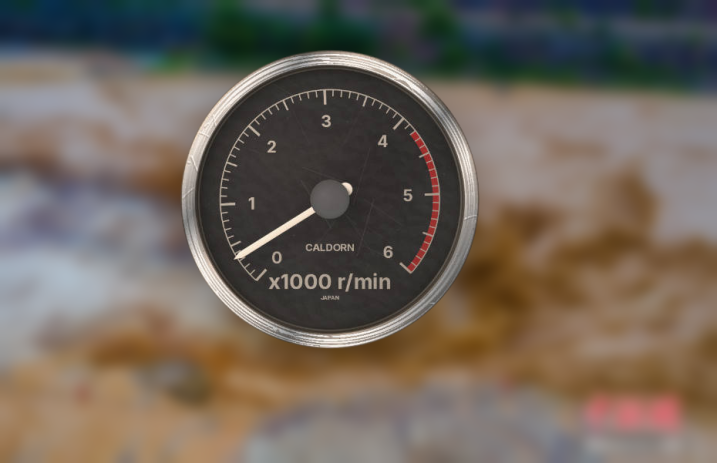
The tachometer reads 350 rpm
